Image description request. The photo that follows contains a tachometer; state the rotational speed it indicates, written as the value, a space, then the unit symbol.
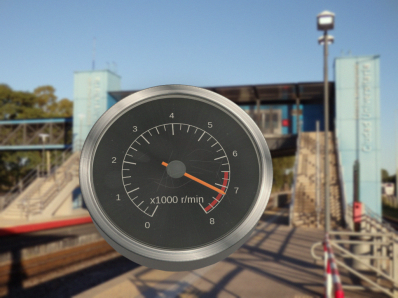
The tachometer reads 7250 rpm
